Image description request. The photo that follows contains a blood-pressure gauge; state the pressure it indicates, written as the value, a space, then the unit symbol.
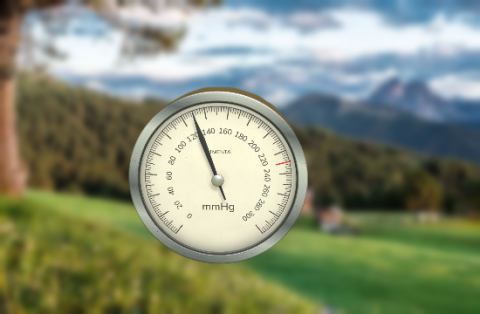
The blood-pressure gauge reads 130 mmHg
